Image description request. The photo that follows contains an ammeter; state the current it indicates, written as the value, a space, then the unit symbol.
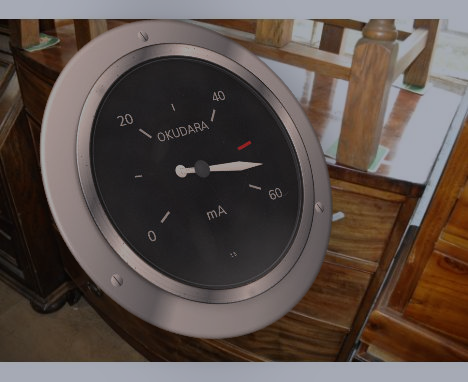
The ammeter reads 55 mA
